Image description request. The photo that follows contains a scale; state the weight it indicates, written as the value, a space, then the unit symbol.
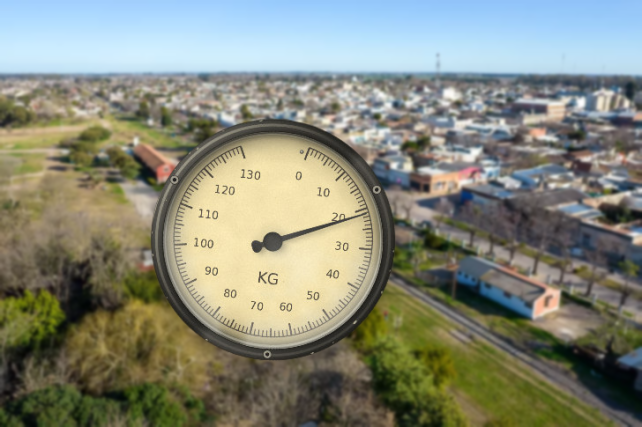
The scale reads 21 kg
